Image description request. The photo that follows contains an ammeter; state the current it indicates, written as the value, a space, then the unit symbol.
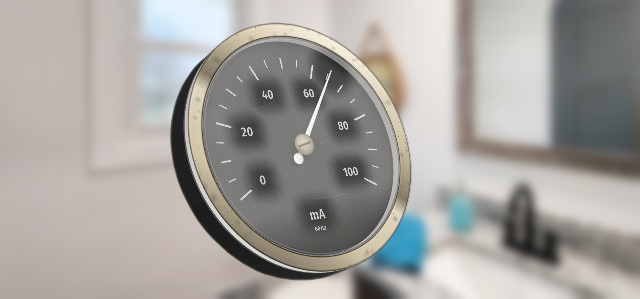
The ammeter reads 65 mA
